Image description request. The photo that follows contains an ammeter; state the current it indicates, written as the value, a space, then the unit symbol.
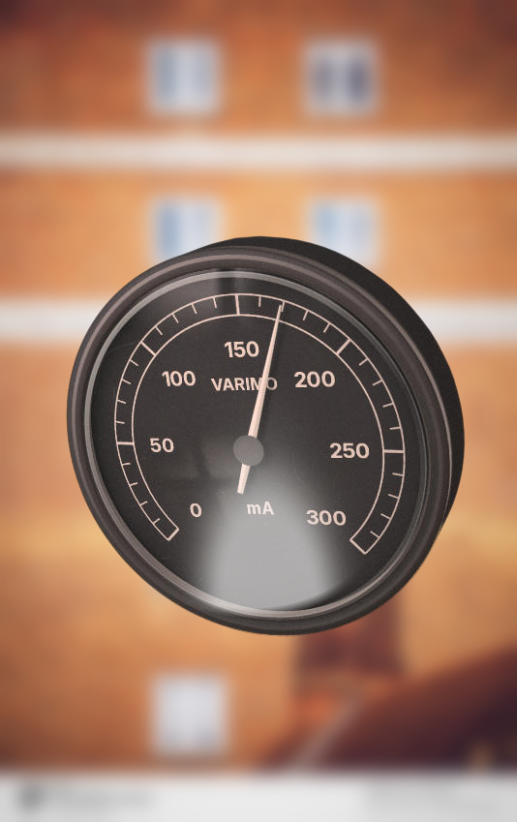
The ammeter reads 170 mA
